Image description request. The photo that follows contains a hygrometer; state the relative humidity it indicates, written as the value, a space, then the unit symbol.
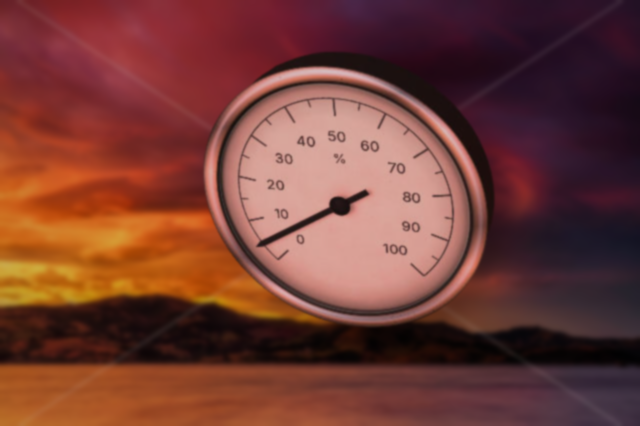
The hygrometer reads 5 %
